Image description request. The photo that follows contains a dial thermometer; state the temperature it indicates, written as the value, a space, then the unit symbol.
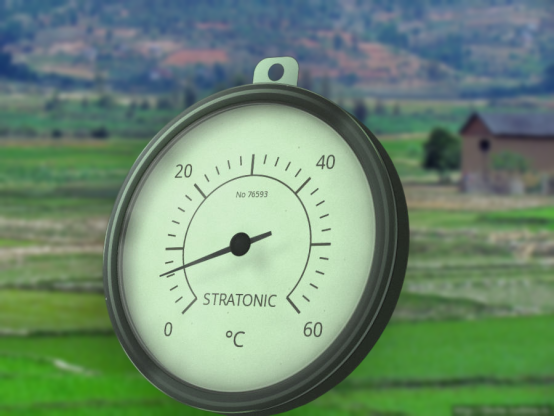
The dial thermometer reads 6 °C
